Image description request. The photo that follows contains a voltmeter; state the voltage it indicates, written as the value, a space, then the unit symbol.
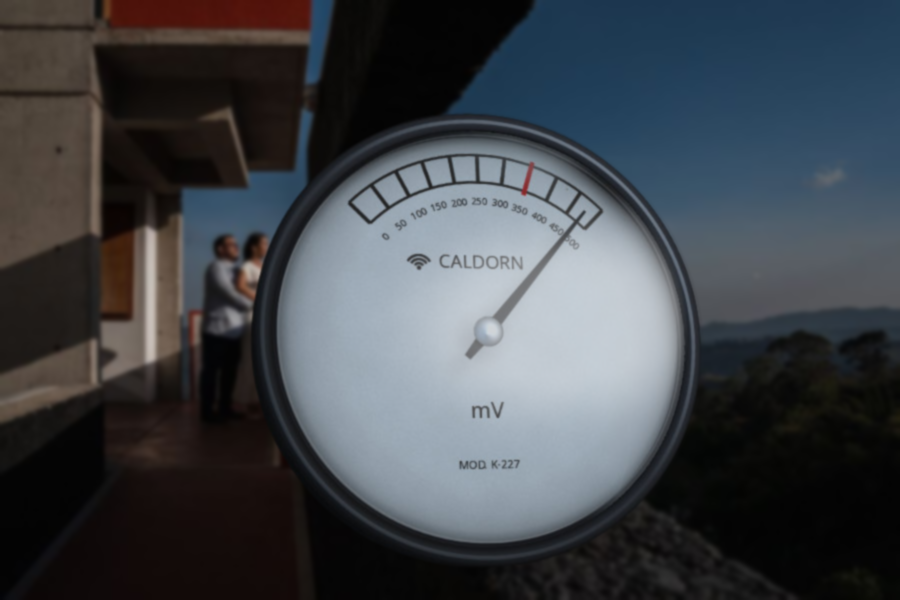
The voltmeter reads 475 mV
